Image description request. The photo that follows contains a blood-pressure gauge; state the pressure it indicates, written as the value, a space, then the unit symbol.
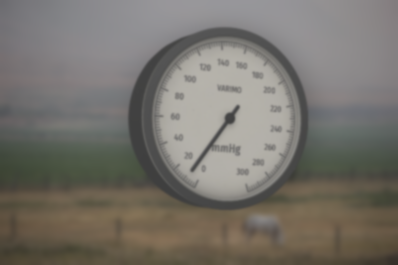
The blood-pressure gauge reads 10 mmHg
